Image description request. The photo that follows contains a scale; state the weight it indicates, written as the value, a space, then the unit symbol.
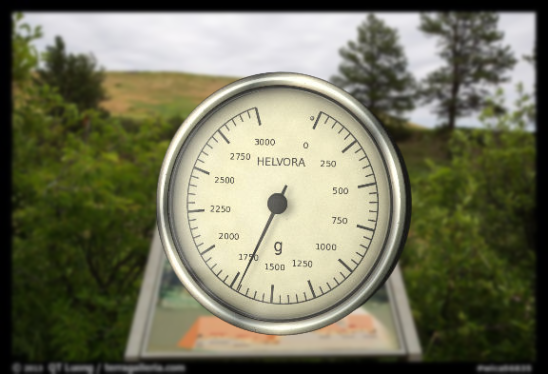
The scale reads 1700 g
